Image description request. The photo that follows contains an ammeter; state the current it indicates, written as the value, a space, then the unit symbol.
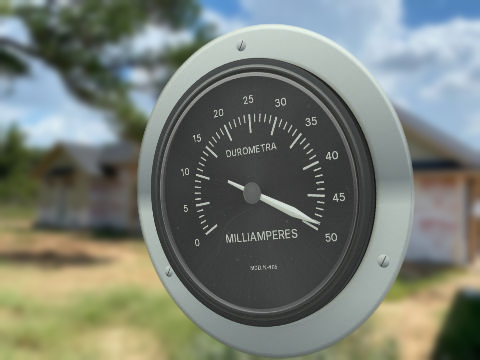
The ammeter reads 49 mA
